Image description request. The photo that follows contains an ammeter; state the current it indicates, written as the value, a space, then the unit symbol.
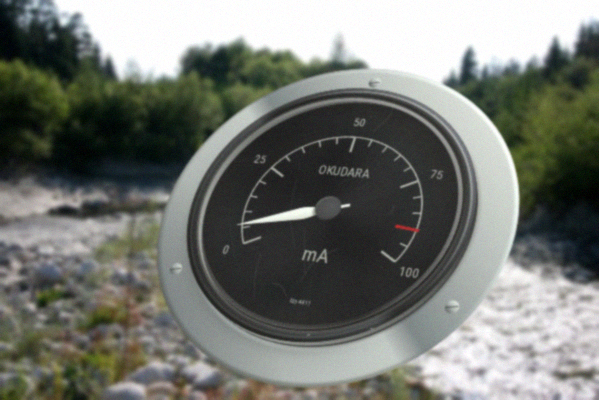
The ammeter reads 5 mA
